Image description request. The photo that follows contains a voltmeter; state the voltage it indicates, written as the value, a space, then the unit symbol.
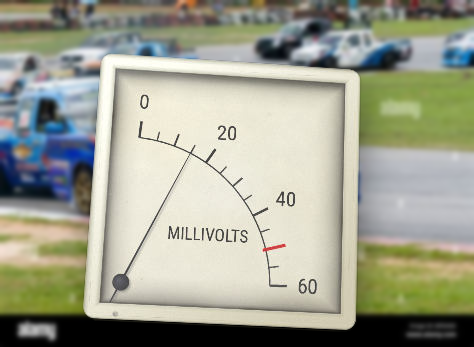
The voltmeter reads 15 mV
